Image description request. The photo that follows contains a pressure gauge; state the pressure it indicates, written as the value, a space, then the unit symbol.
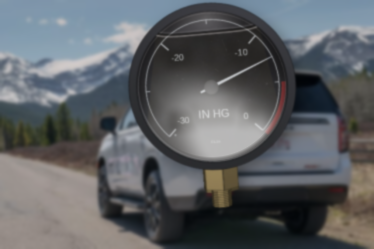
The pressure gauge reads -7.5 inHg
